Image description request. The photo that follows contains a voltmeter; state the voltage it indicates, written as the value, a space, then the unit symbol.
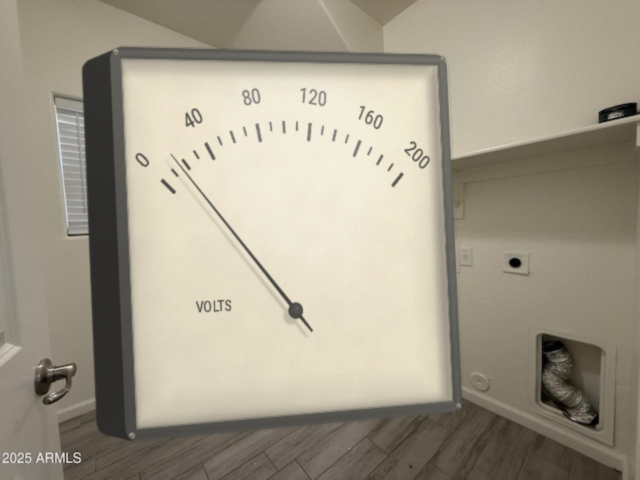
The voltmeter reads 15 V
